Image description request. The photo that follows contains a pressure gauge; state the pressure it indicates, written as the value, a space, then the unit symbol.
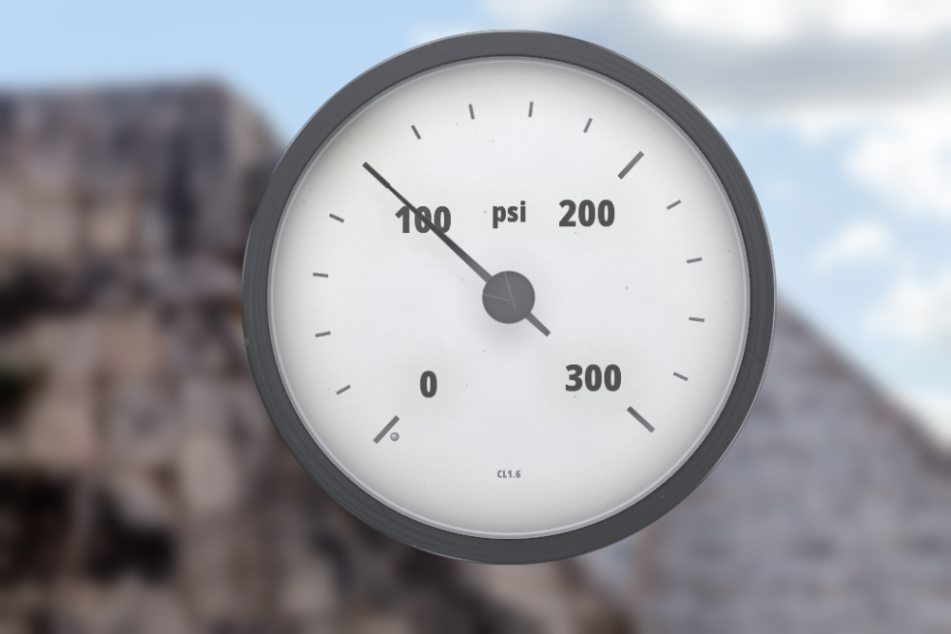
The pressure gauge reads 100 psi
